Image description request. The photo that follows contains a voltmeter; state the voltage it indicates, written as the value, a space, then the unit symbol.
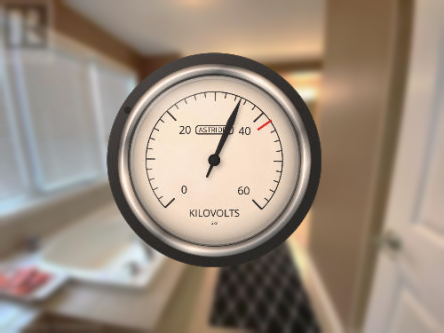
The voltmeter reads 35 kV
